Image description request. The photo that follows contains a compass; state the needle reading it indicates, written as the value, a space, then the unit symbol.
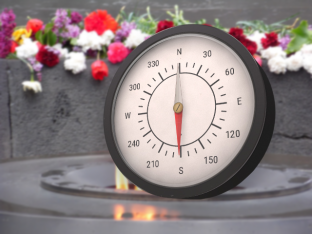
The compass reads 180 °
